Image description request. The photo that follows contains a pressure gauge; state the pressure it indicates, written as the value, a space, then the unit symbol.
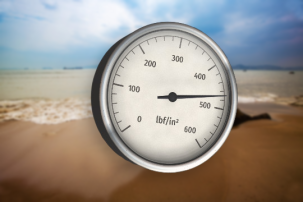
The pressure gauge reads 470 psi
